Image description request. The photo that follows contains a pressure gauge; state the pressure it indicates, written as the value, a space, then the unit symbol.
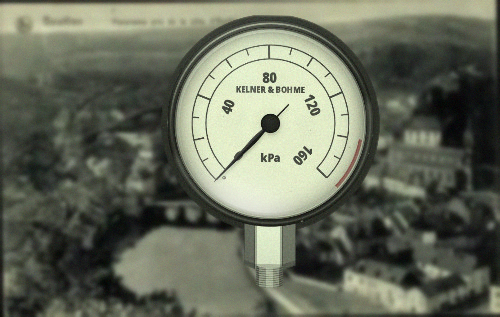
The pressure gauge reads 0 kPa
